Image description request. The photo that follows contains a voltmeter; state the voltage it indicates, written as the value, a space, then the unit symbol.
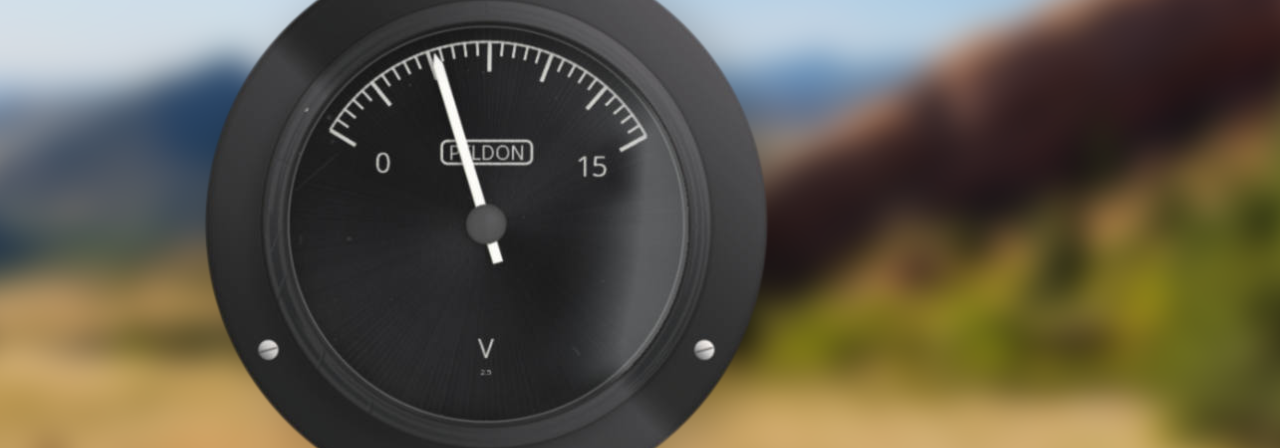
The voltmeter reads 5.25 V
